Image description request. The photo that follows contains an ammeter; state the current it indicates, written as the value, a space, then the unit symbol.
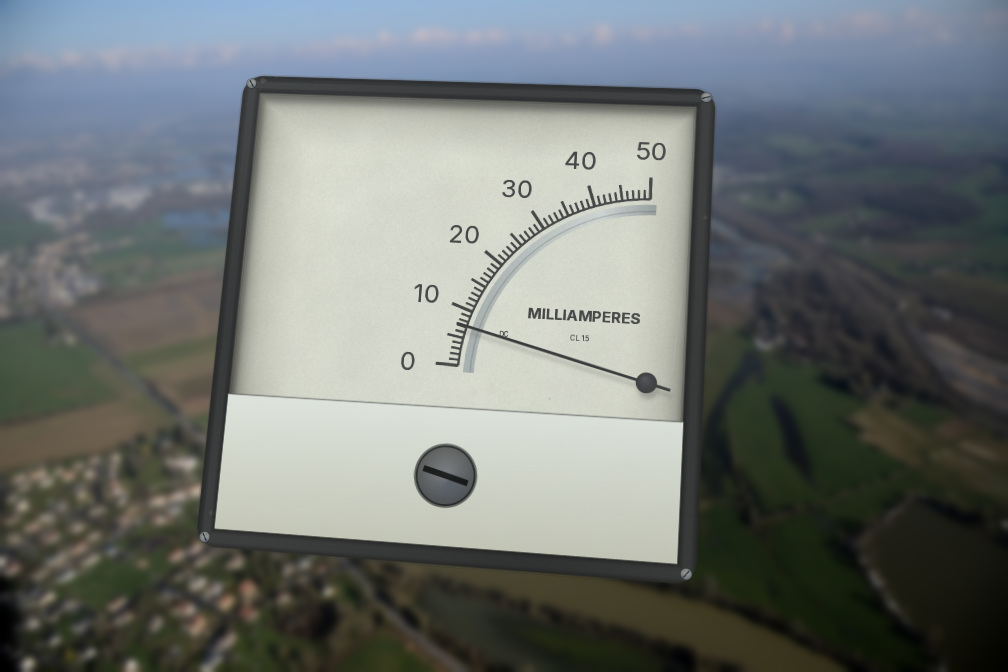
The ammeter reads 7 mA
